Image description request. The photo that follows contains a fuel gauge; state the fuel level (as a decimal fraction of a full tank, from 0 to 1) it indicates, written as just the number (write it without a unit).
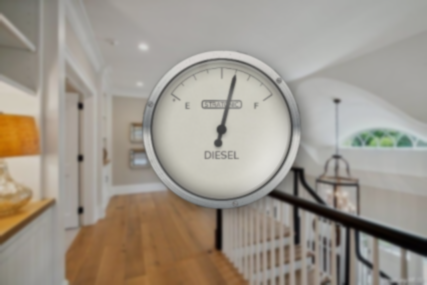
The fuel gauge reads 0.625
